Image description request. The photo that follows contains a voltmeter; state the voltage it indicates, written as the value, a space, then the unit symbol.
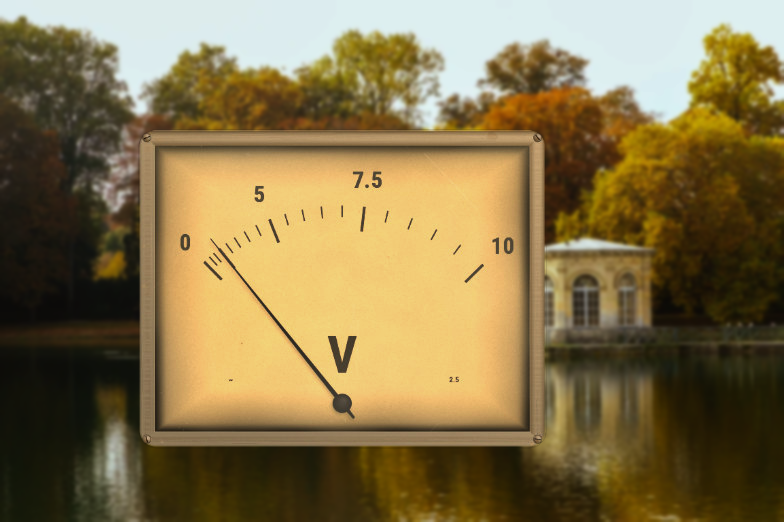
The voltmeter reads 2.5 V
